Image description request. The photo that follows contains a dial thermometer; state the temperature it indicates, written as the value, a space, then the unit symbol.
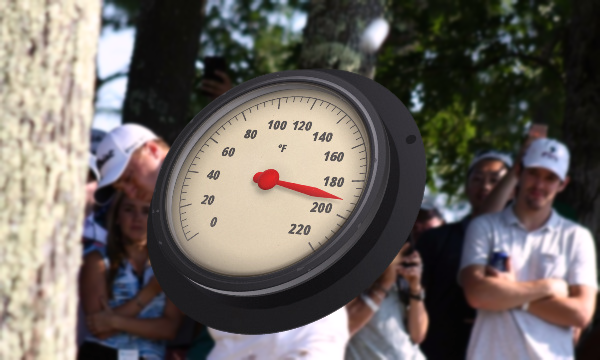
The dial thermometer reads 192 °F
